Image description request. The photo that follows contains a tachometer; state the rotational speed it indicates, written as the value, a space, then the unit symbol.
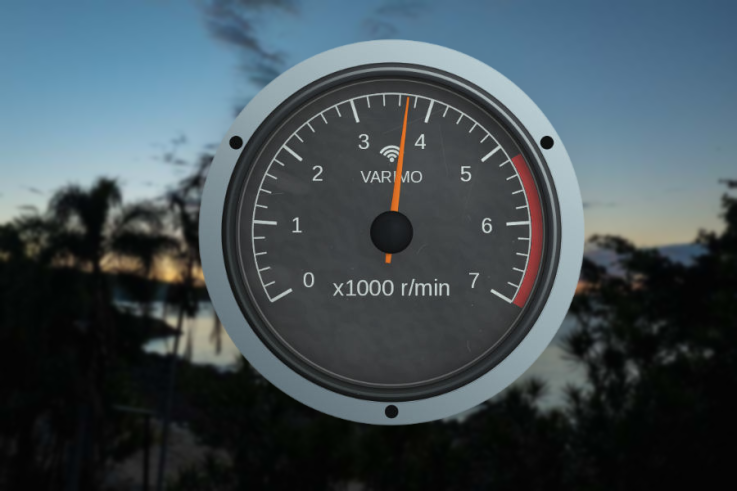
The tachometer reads 3700 rpm
